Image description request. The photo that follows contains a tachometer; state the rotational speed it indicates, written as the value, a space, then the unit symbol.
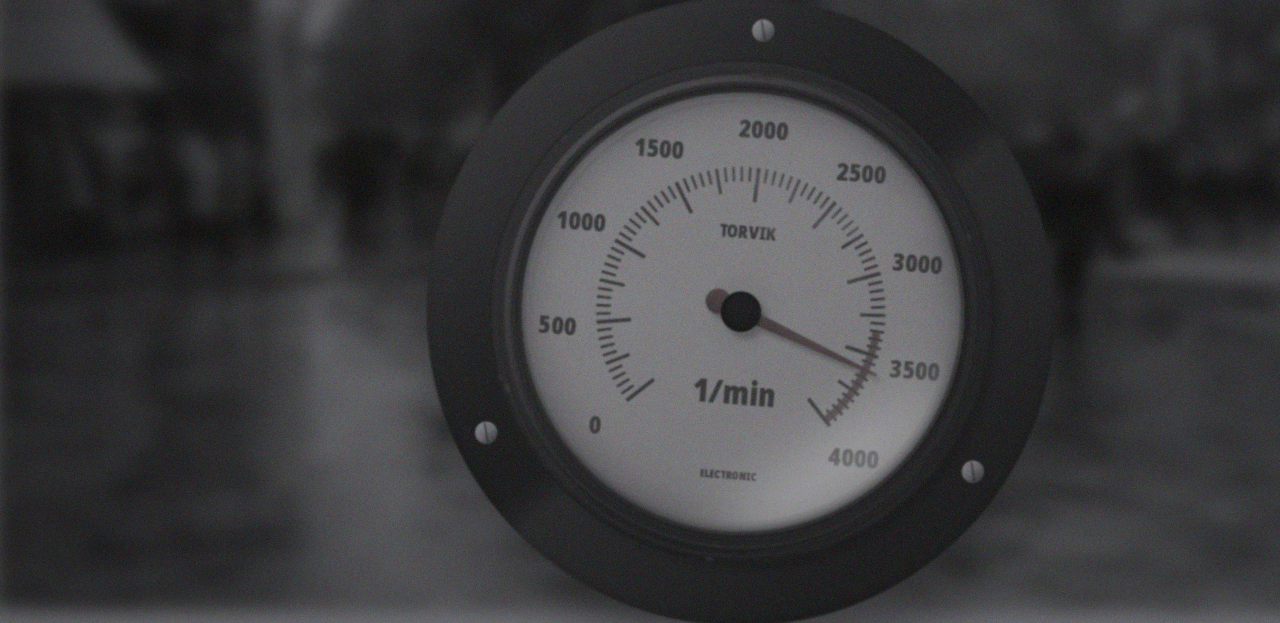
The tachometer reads 3600 rpm
